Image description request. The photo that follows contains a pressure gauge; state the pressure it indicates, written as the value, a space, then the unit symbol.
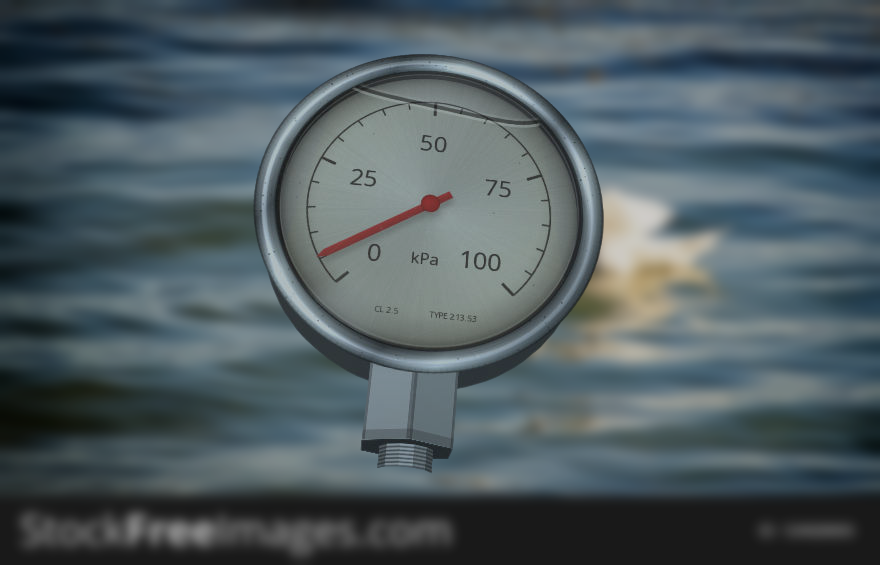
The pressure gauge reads 5 kPa
